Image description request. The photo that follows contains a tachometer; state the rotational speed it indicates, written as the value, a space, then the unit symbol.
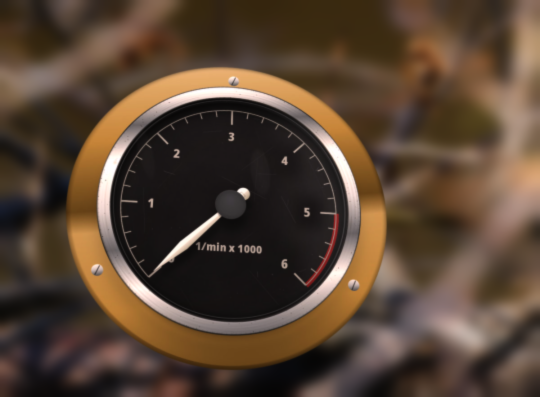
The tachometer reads 0 rpm
